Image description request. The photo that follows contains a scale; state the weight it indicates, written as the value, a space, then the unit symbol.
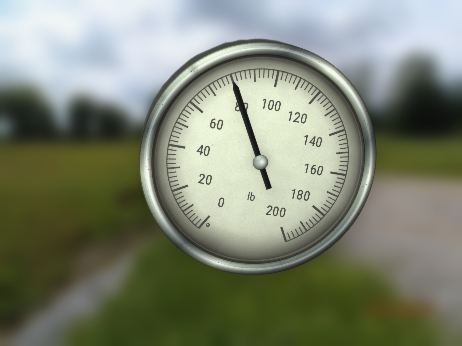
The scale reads 80 lb
